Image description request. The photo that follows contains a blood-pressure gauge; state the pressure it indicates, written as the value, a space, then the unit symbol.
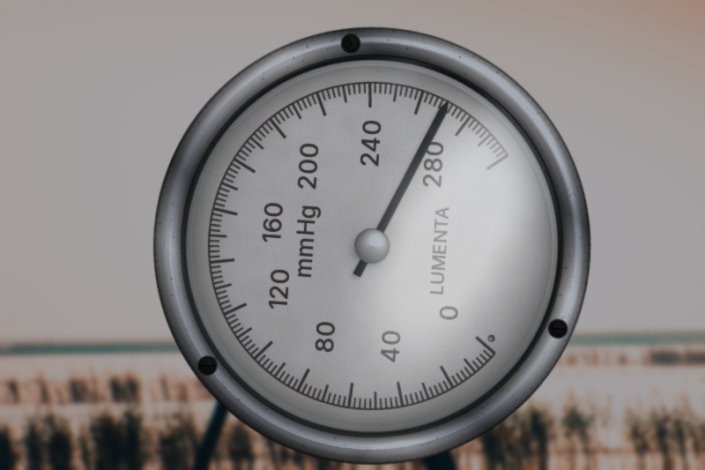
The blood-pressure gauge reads 270 mmHg
